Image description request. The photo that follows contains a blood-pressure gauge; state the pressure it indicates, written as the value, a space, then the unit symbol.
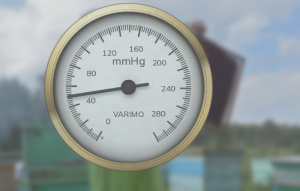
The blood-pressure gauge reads 50 mmHg
